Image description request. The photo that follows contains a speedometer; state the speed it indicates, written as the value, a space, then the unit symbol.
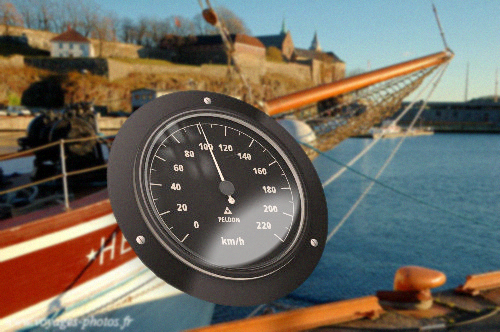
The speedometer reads 100 km/h
